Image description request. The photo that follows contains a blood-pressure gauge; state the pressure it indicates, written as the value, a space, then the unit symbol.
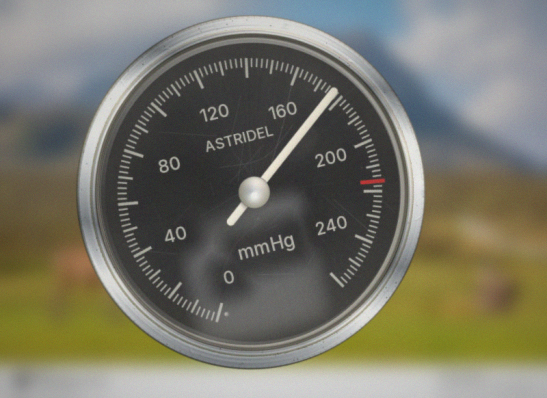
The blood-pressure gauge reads 176 mmHg
